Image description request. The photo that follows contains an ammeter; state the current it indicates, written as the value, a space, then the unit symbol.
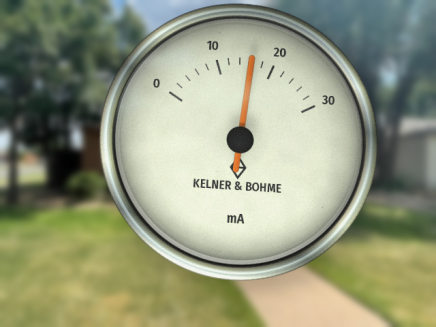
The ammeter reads 16 mA
